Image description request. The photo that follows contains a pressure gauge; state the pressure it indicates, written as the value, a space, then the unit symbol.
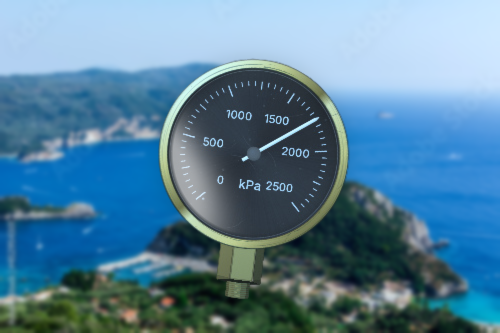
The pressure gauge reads 1750 kPa
